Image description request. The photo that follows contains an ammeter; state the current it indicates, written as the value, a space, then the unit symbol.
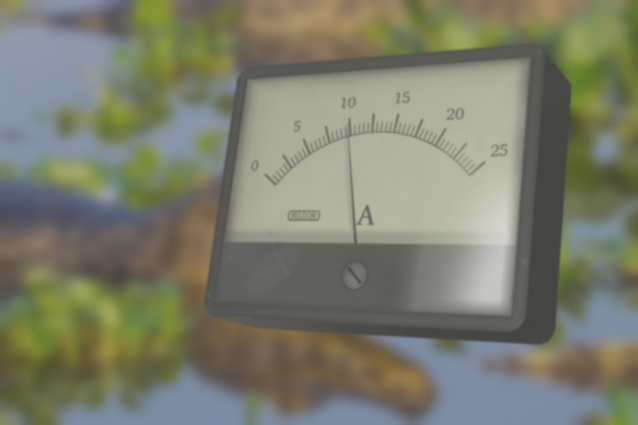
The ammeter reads 10 A
